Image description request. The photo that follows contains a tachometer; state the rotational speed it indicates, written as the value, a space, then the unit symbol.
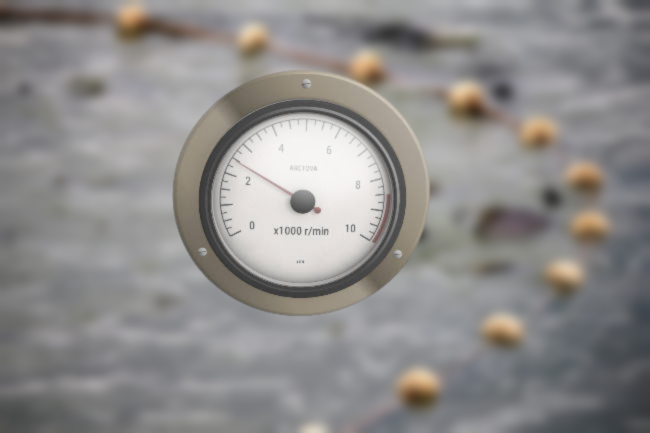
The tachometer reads 2500 rpm
